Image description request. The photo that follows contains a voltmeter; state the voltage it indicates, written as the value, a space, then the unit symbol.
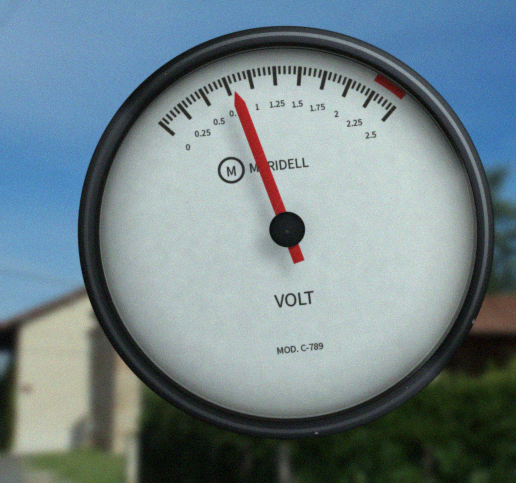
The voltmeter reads 0.8 V
